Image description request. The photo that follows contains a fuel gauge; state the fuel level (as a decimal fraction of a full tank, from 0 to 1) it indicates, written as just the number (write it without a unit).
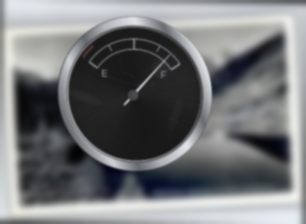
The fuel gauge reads 0.875
